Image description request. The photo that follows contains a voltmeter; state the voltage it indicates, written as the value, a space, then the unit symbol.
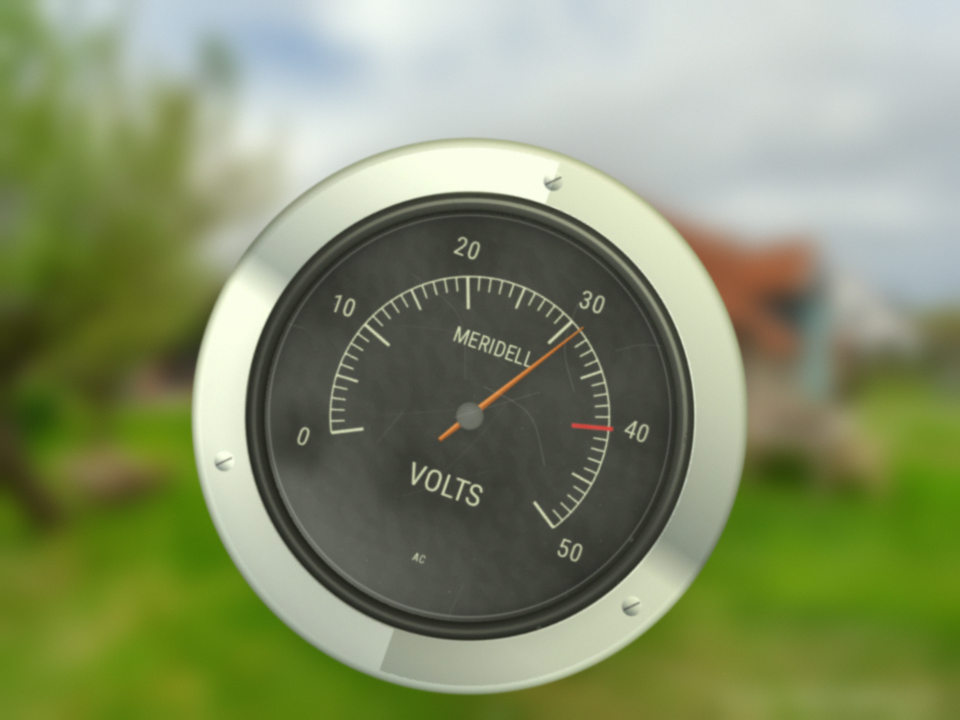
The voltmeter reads 31 V
